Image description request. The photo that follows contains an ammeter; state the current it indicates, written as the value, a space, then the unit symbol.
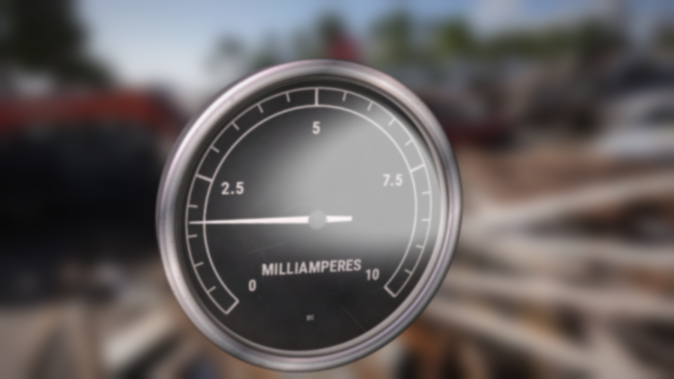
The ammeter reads 1.75 mA
